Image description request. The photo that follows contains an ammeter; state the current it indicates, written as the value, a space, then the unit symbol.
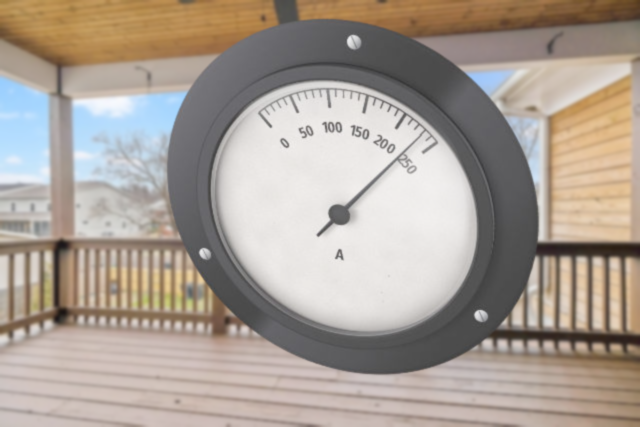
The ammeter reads 230 A
